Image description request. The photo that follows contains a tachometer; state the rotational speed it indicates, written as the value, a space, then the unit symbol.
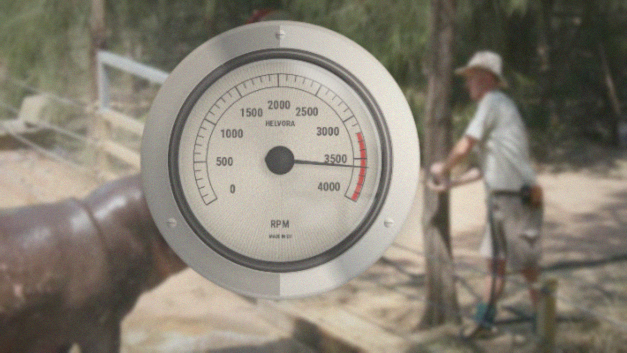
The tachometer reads 3600 rpm
